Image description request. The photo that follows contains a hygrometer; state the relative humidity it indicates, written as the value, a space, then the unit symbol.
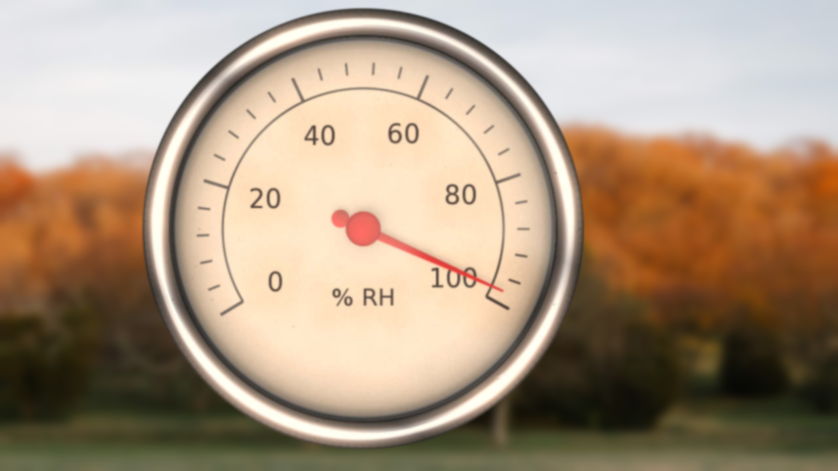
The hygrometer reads 98 %
